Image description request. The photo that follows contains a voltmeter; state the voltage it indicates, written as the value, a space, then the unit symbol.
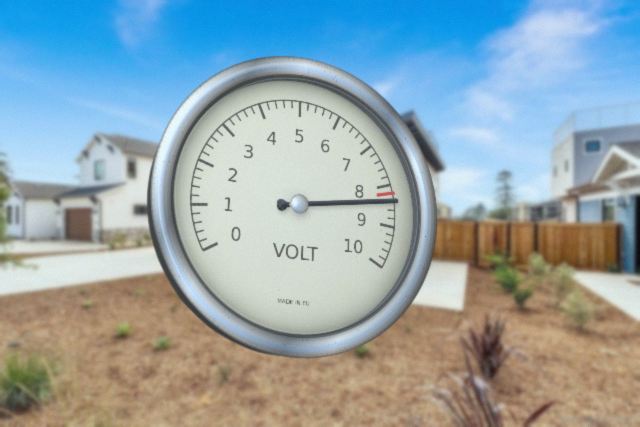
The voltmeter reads 8.4 V
